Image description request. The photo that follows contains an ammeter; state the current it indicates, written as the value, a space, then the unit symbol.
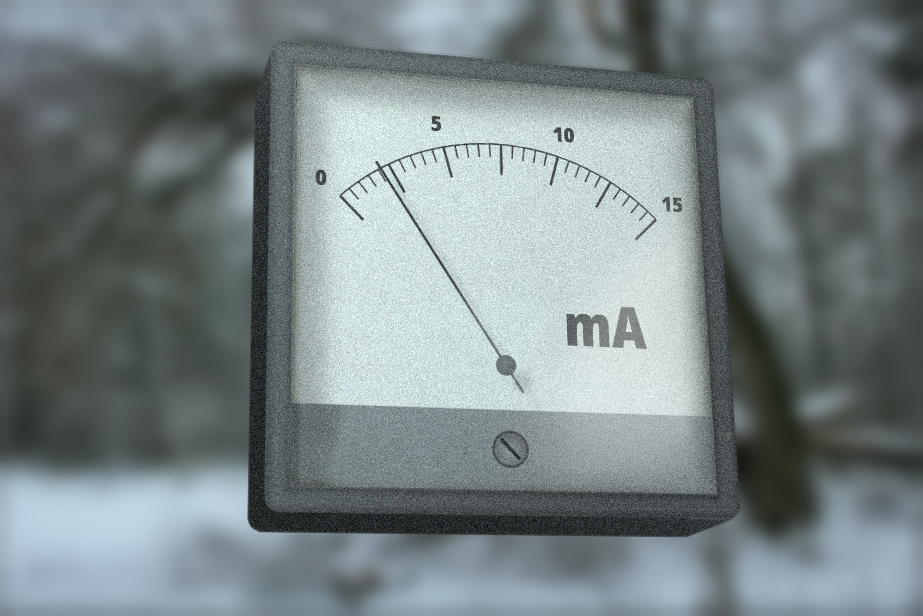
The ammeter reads 2 mA
